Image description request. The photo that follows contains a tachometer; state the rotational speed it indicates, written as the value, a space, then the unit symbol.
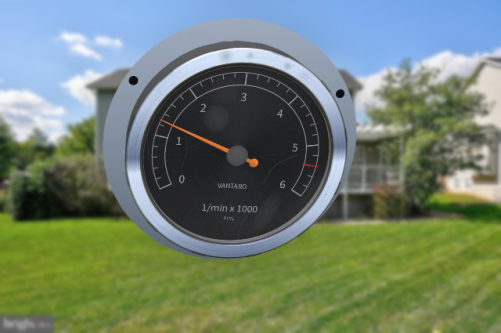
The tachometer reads 1300 rpm
